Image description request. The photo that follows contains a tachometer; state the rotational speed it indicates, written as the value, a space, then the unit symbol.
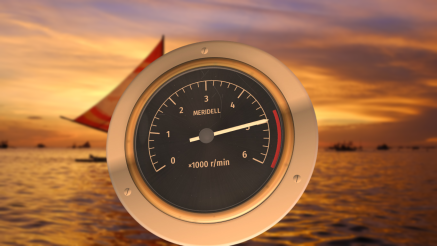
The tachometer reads 5000 rpm
